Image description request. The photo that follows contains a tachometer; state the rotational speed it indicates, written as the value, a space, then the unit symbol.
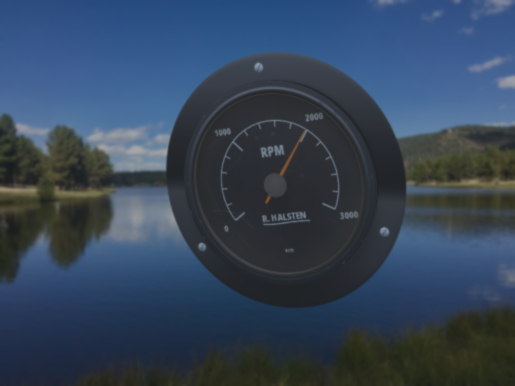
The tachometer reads 2000 rpm
